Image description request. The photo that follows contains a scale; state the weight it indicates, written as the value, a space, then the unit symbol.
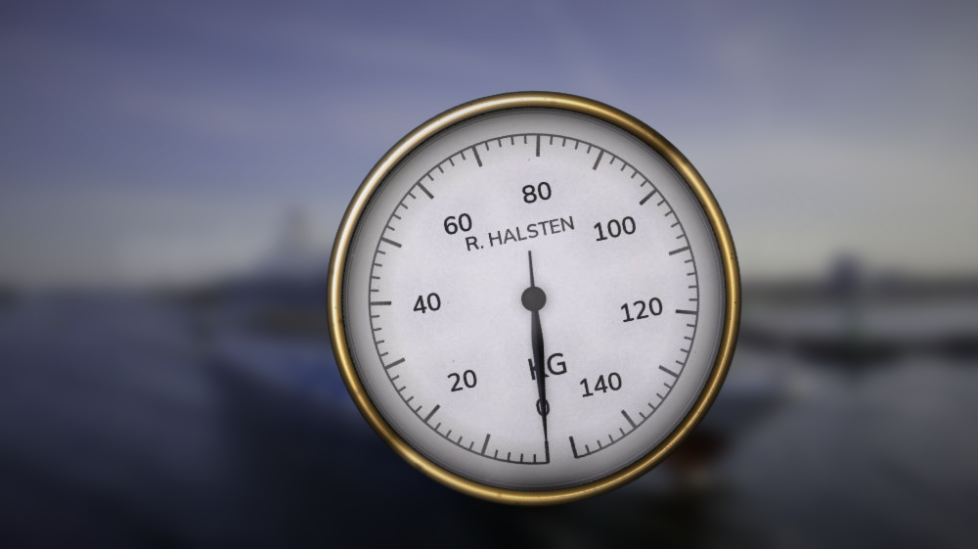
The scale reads 0 kg
